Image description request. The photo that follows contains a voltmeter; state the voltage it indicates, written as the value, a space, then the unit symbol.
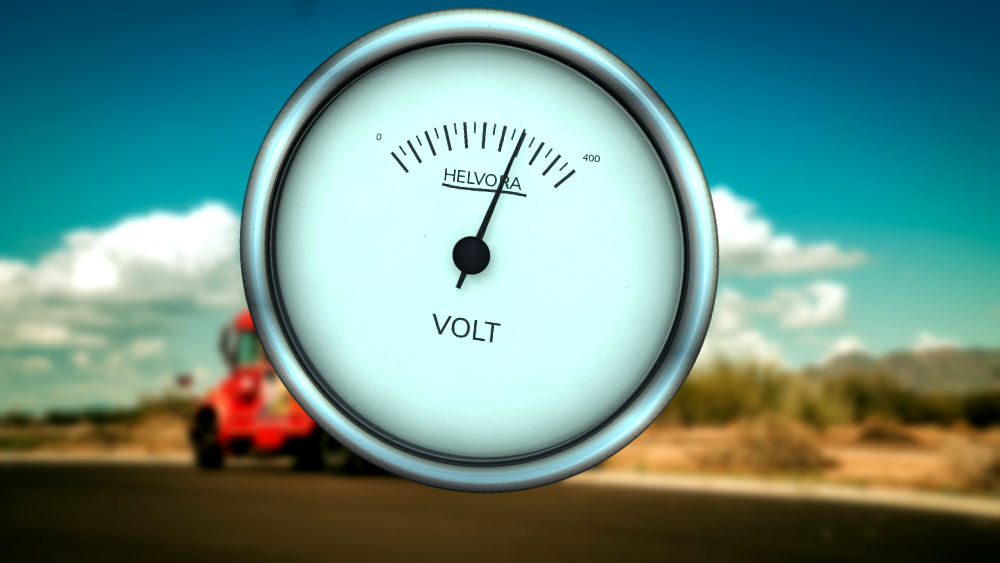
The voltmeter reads 280 V
